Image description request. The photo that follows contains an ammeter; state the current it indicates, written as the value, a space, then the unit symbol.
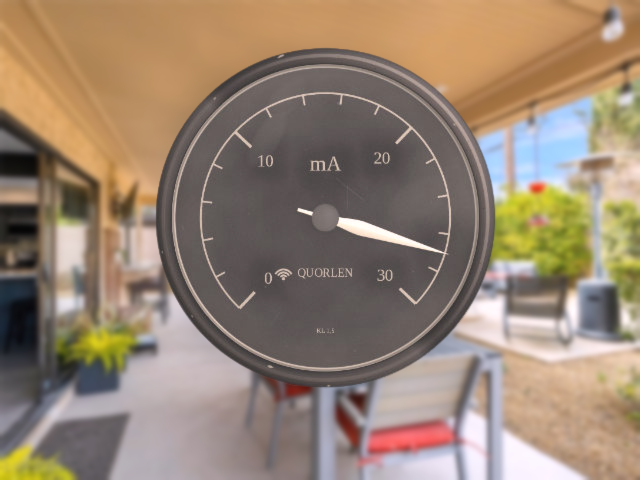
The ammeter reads 27 mA
